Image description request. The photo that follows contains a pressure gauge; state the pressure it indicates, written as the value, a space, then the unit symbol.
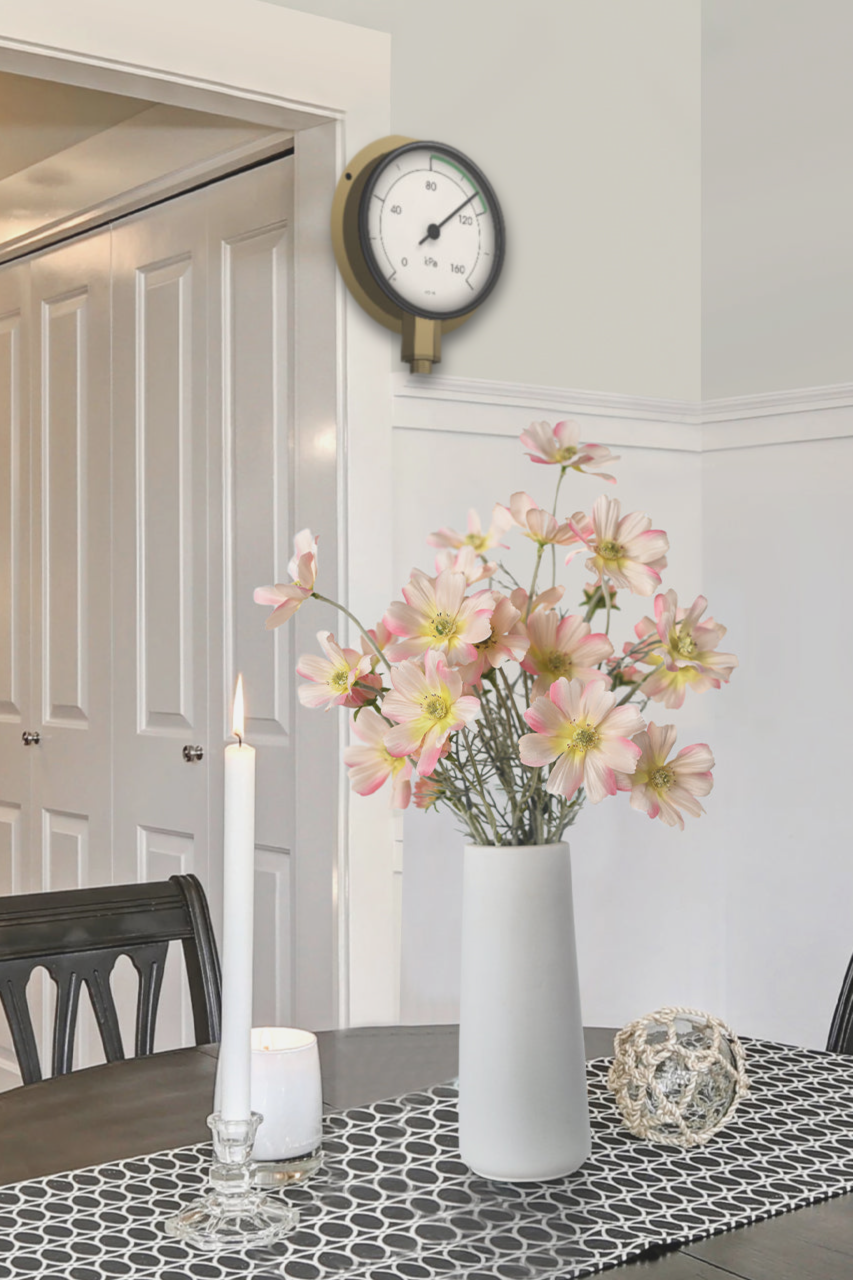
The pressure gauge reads 110 kPa
